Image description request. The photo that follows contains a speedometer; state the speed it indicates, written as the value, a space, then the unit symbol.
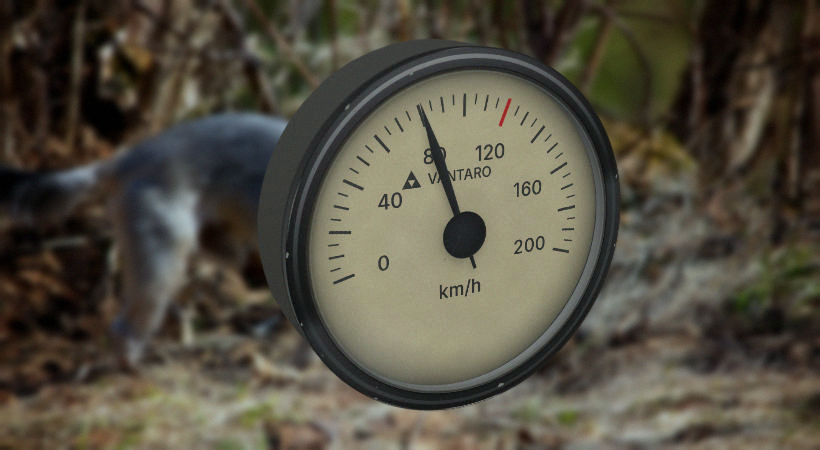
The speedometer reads 80 km/h
